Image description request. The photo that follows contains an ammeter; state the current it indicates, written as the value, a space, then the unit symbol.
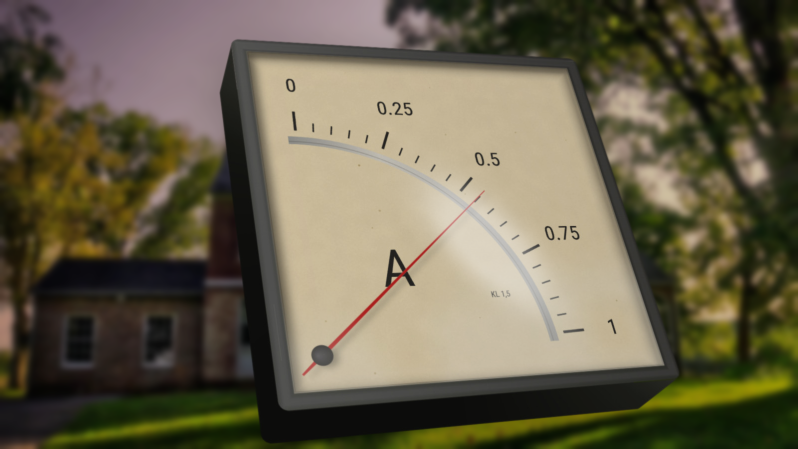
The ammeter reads 0.55 A
